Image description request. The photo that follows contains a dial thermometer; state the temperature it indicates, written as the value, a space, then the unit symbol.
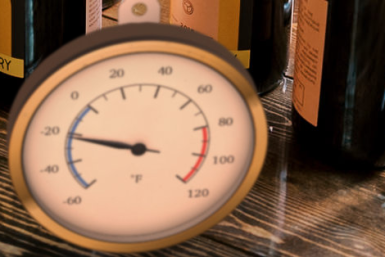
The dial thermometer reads -20 °F
